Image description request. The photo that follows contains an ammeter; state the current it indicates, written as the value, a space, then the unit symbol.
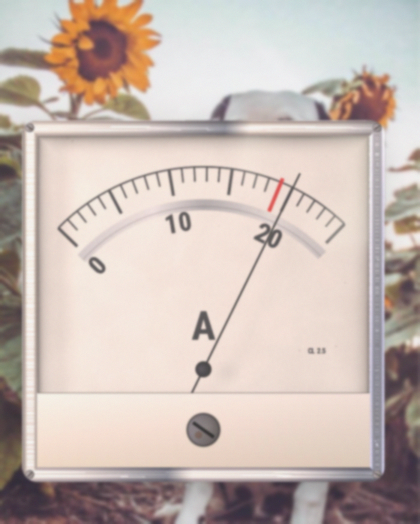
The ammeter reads 20 A
